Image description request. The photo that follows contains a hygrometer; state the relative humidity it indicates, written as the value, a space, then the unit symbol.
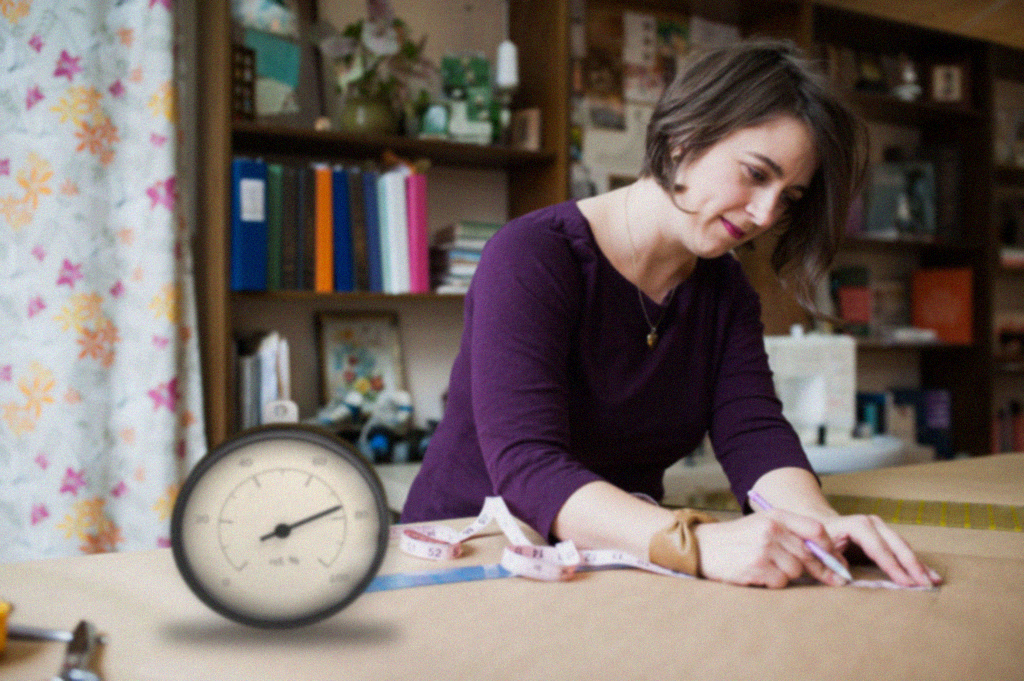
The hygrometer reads 75 %
